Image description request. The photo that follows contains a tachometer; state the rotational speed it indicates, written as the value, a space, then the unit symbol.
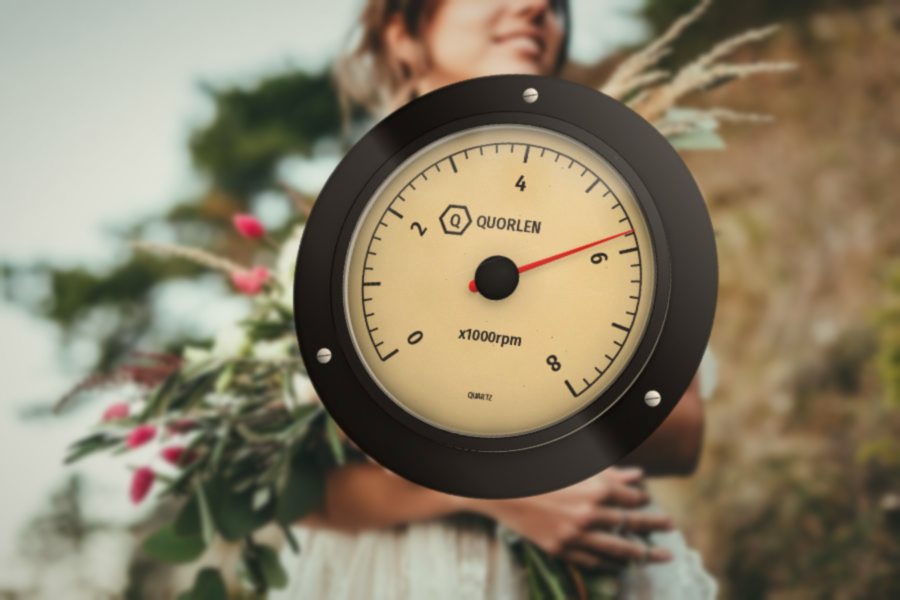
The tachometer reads 5800 rpm
